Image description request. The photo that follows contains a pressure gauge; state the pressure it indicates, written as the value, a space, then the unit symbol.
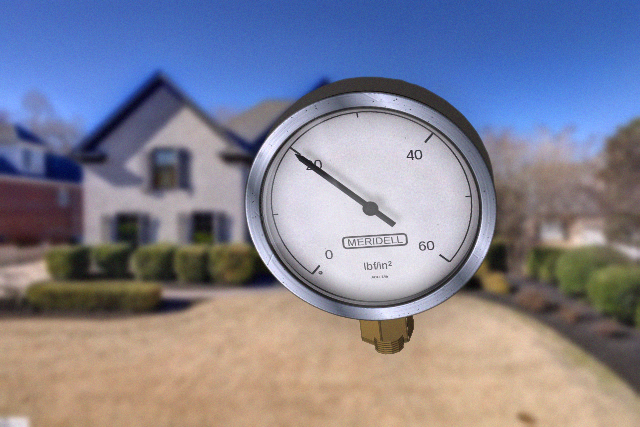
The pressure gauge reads 20 psi
